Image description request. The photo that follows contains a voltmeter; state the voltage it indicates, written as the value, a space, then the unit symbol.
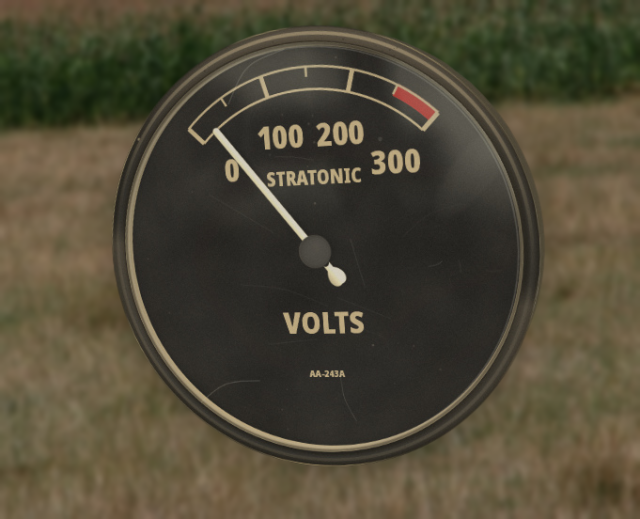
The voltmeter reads 25 V
